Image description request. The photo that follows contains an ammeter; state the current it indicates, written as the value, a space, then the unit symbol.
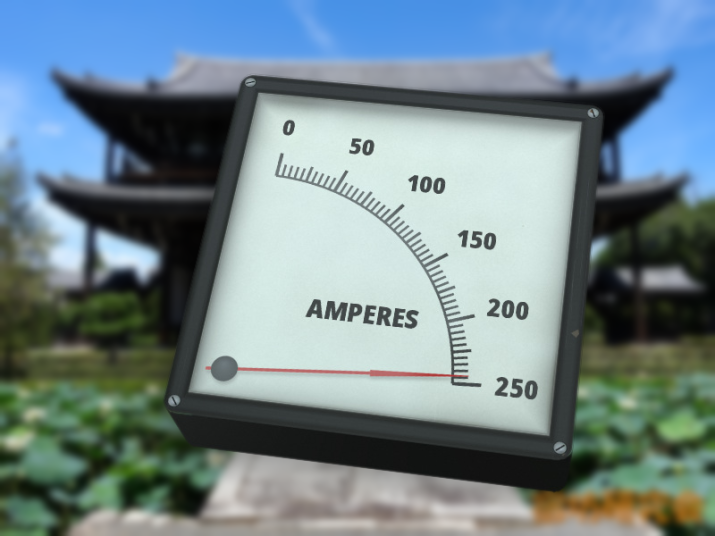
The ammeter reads 245 A
